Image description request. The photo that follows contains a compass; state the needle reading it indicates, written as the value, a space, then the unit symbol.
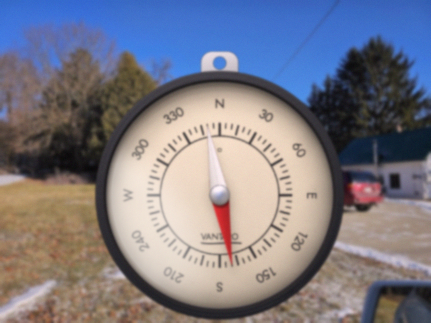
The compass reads 170 °
